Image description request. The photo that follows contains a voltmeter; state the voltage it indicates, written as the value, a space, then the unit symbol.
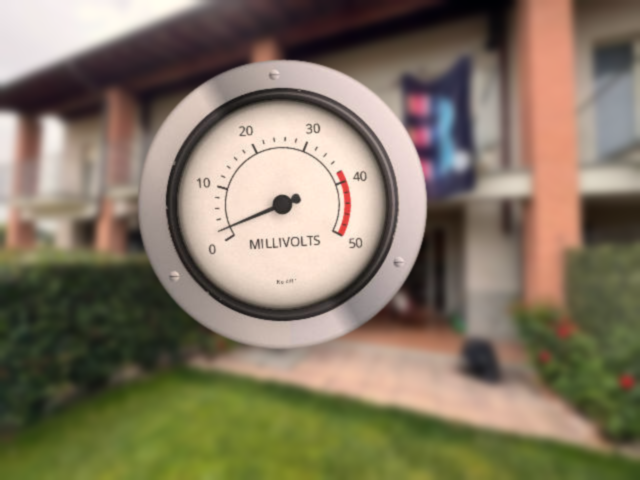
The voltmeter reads 2 mV
